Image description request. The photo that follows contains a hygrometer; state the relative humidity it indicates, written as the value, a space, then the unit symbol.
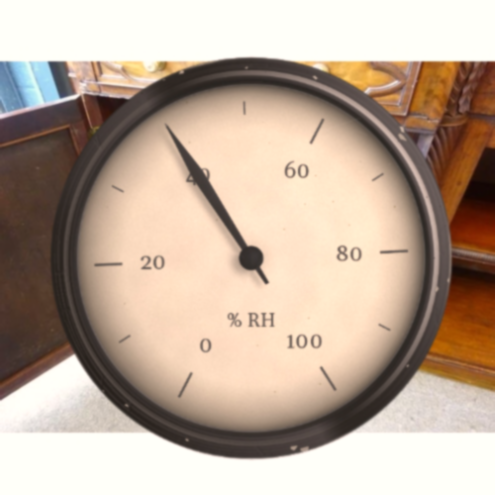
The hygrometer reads 40 %
